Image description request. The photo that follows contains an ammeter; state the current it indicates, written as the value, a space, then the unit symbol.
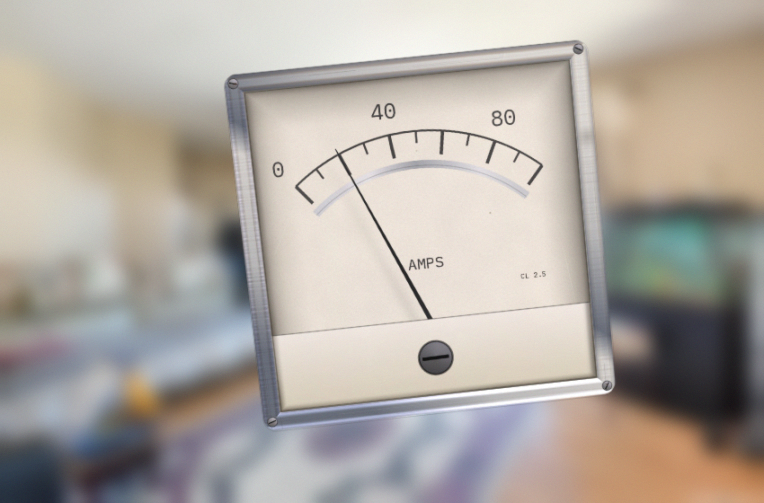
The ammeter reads 20 A
